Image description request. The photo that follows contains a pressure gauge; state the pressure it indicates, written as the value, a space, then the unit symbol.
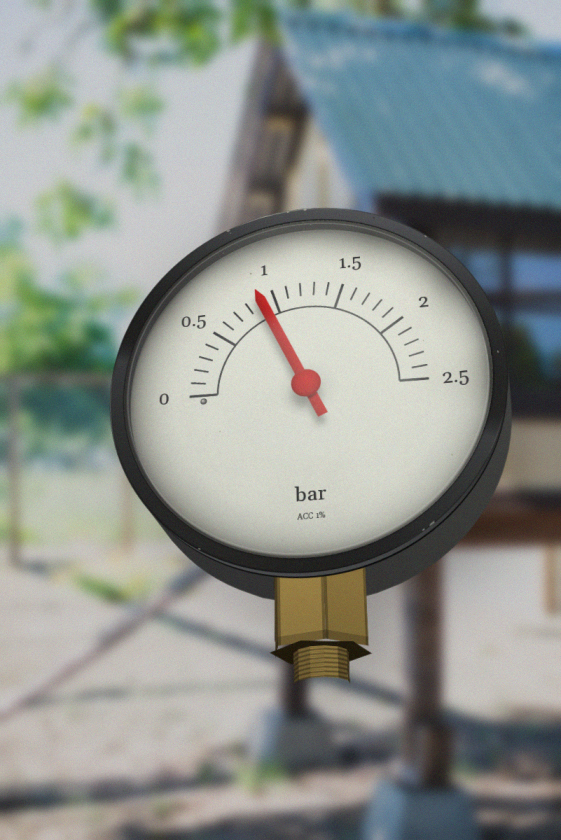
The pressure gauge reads 0.9 bar
